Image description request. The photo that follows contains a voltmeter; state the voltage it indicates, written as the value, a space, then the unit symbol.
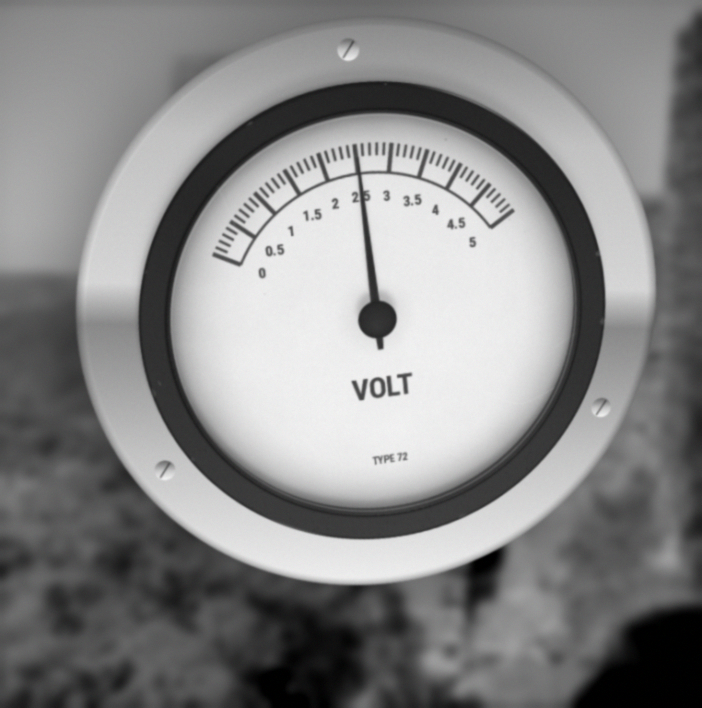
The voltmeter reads 2.5 V
